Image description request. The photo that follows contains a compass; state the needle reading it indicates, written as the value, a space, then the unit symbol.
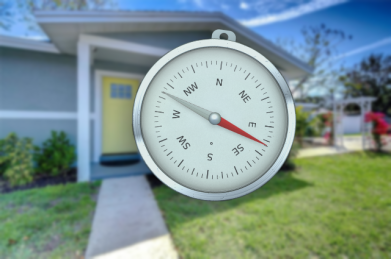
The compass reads 110 °
